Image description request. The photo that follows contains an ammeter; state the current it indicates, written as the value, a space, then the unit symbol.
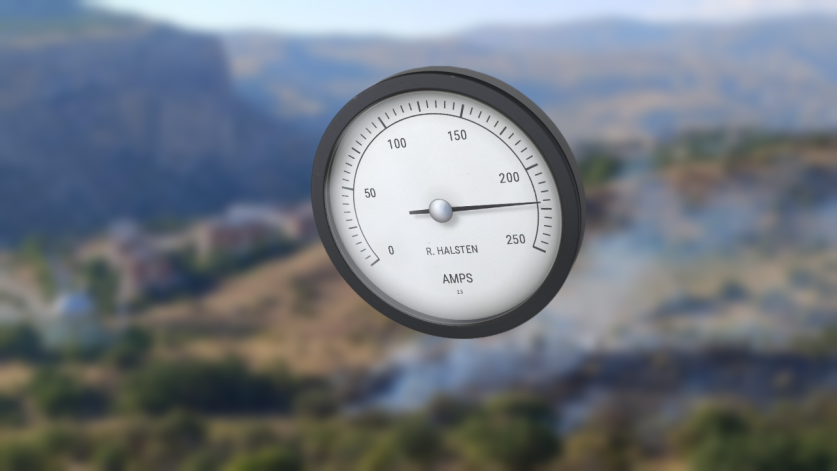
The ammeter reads 220 A
